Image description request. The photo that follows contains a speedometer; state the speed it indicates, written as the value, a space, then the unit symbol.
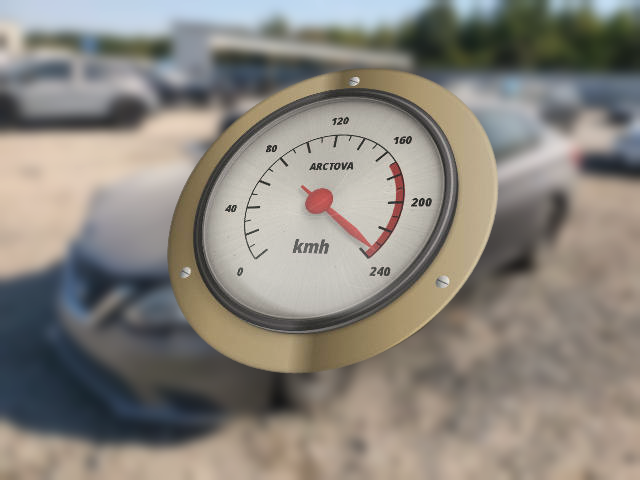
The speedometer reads 235 km/h
